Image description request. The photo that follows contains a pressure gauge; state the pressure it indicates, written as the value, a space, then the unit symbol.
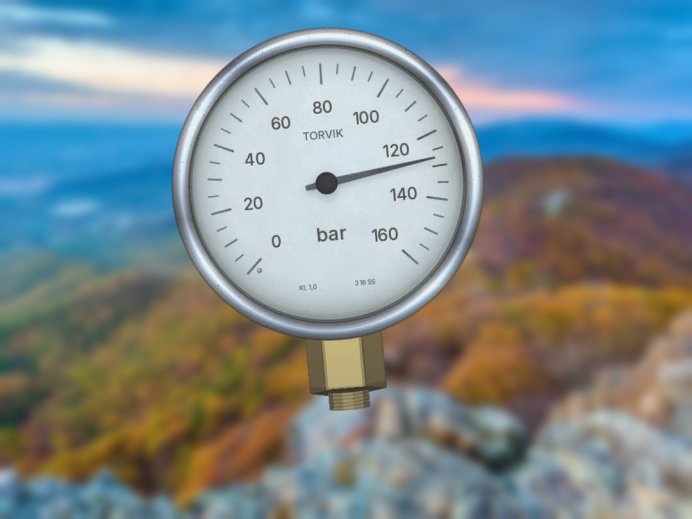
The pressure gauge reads 127.5 bar
